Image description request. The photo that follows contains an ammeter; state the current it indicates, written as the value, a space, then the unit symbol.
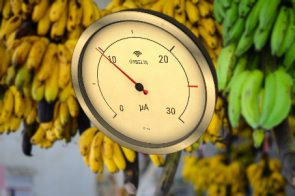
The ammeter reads 10 µA
